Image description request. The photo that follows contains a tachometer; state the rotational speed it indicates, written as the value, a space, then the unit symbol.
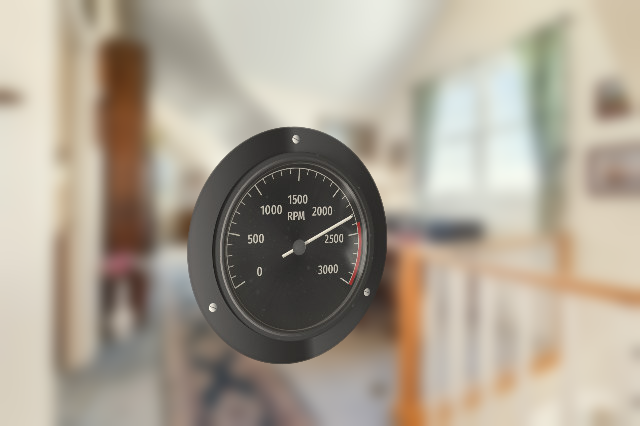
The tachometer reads 2300 rpm
